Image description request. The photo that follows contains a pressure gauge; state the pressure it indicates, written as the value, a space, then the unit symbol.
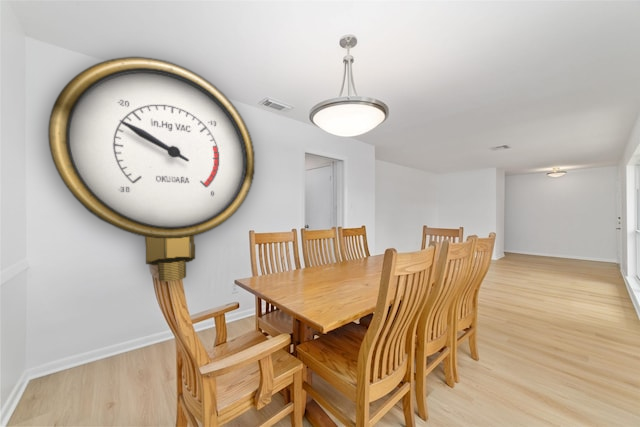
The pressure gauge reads -22 inHg
